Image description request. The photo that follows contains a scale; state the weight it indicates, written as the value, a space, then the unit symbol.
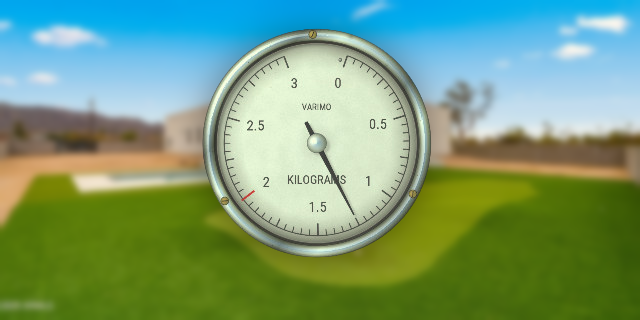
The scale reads 1.25 kg
